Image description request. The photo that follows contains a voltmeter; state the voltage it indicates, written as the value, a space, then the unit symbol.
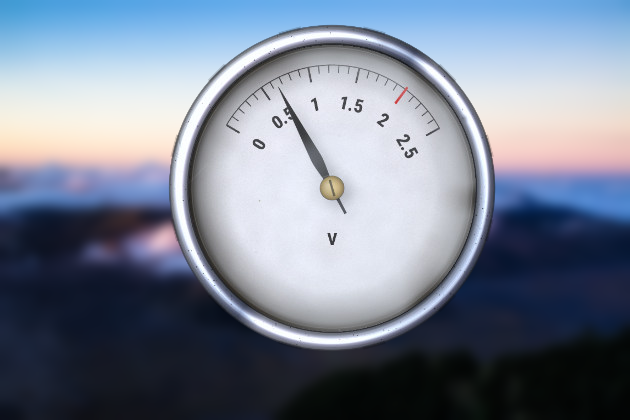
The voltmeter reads 0.65 V
